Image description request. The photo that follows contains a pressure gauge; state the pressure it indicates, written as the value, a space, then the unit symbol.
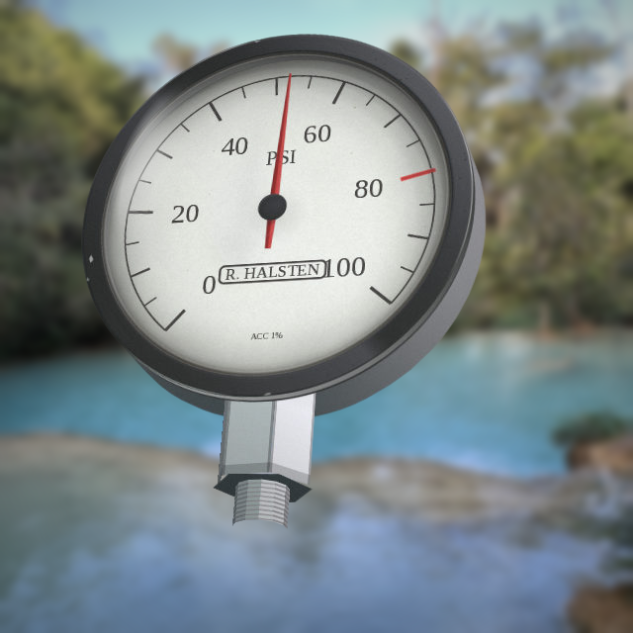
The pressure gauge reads 52.5 psi
